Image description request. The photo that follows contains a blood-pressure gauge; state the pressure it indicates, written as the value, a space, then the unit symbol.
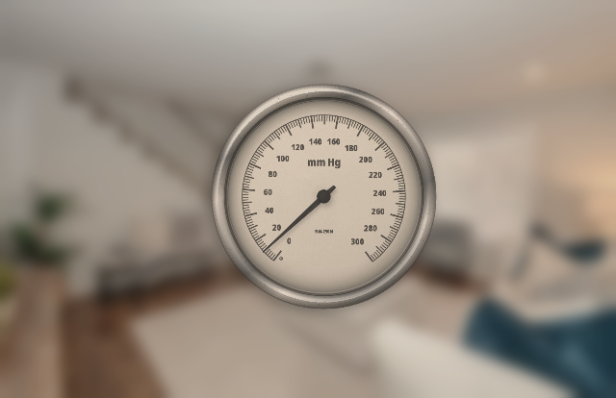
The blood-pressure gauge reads 10 mmHg
